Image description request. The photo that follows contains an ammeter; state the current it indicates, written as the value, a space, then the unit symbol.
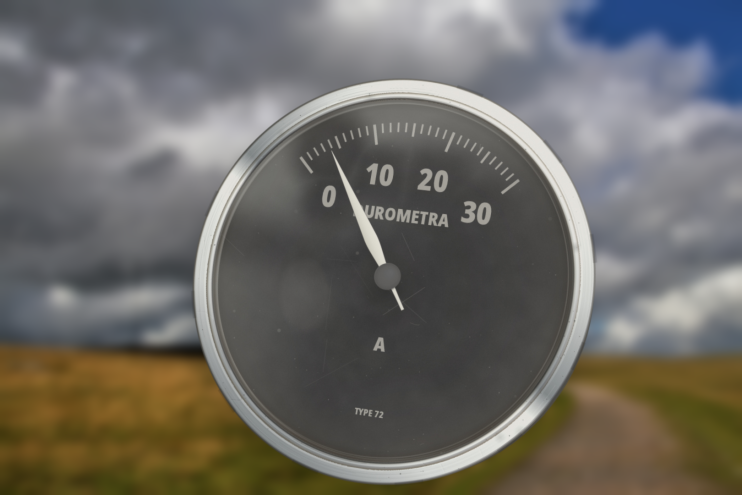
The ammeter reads 4 A
